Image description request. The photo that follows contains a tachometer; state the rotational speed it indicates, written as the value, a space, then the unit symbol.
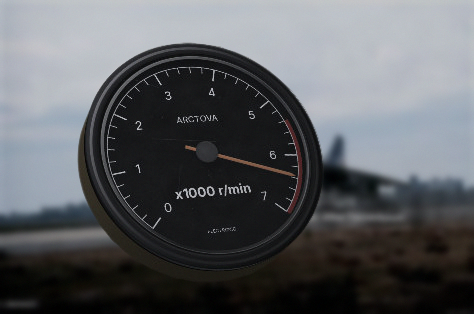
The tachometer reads 6400 rpm
